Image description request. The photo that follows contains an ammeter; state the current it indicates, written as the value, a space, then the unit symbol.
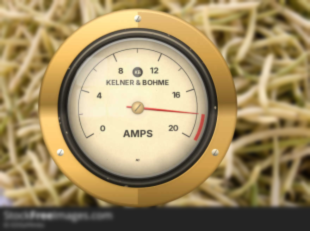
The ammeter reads 18 A
